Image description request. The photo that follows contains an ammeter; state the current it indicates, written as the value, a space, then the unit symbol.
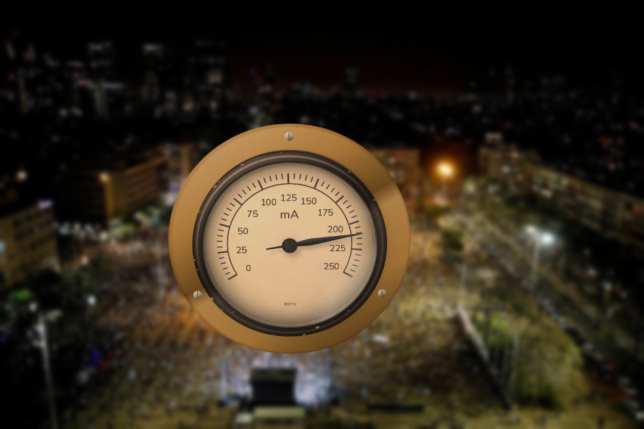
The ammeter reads 210 mA
